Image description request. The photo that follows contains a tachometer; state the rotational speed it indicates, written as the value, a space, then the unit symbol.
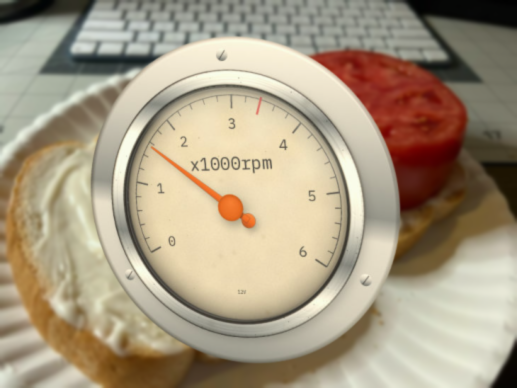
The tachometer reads 1600 rpm
